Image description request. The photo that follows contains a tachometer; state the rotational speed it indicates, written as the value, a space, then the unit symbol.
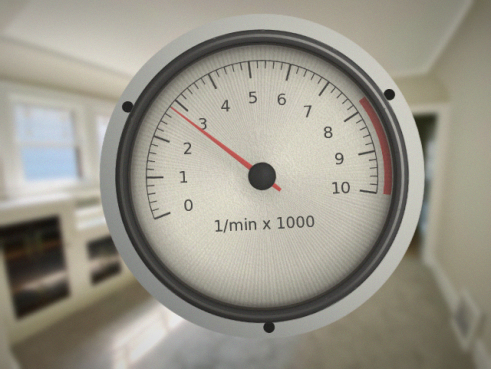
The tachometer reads 2800 rpm
